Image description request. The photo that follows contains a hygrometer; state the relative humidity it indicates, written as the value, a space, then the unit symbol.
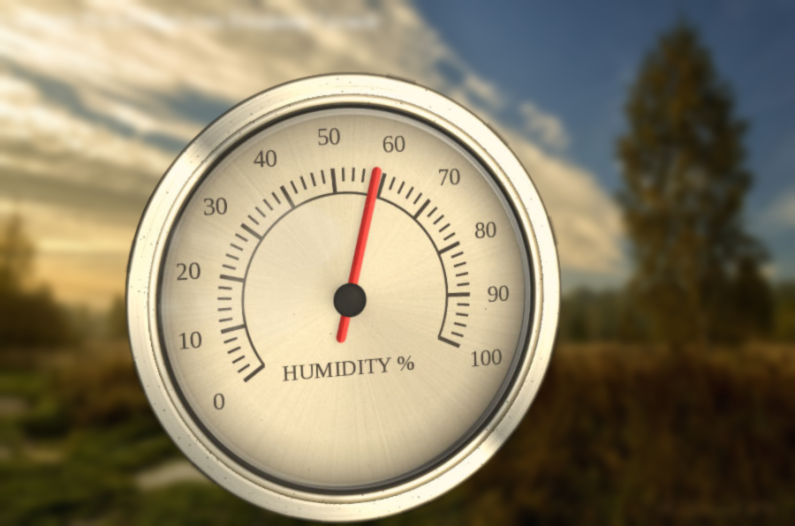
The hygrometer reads 58 %
